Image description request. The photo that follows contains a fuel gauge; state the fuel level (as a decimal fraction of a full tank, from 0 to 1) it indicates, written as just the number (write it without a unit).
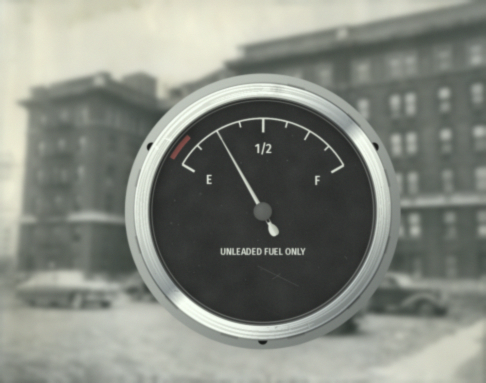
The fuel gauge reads 0.25
